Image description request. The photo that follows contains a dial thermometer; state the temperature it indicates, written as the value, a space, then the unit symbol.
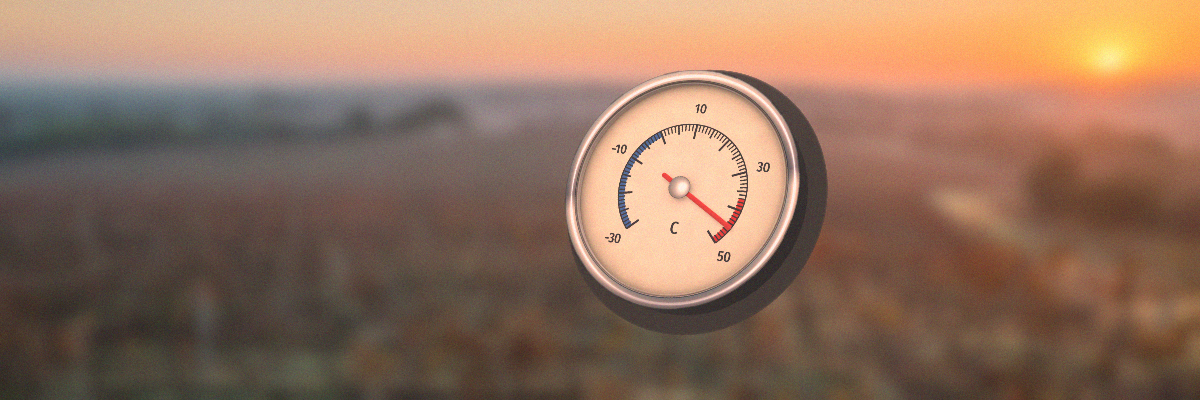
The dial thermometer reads 45 °C
